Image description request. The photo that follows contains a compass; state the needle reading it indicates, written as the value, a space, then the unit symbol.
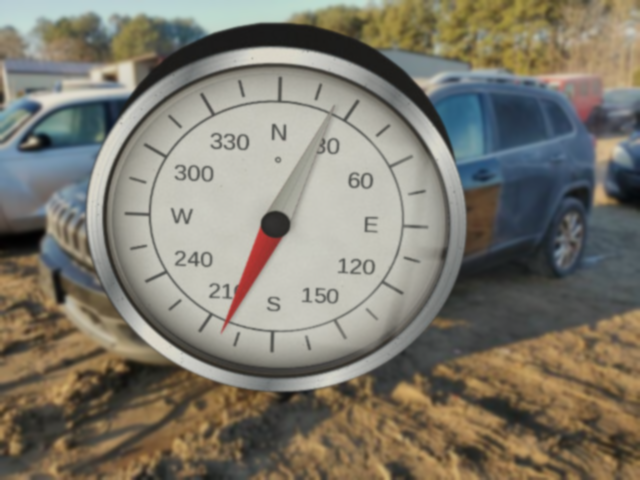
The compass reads 202.5 °
